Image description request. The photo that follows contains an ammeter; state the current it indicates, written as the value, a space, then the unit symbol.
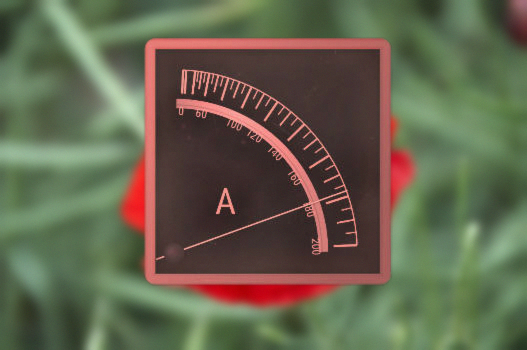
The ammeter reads 177.5 A
